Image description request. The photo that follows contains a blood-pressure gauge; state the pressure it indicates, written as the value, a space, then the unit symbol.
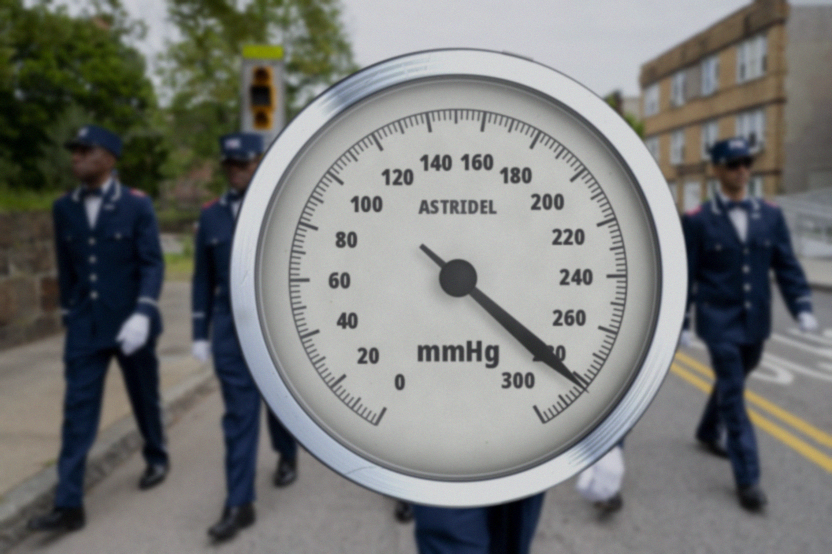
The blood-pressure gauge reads 282 mmHg
